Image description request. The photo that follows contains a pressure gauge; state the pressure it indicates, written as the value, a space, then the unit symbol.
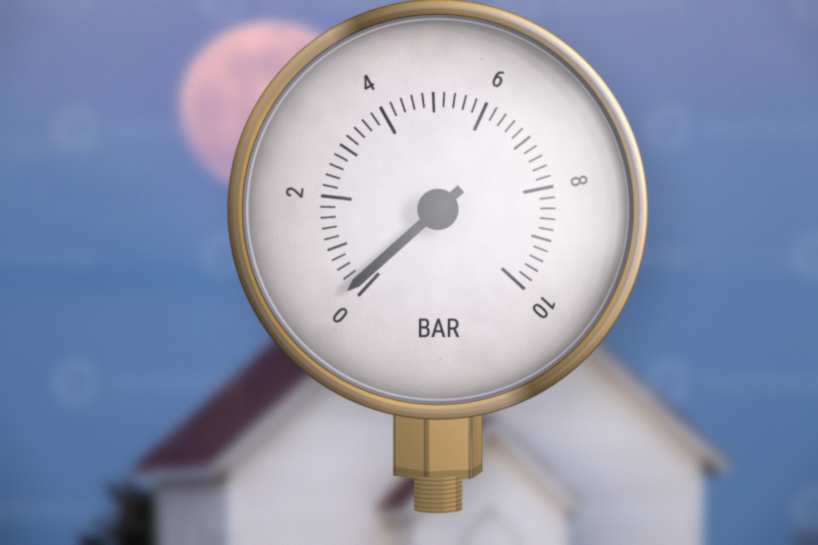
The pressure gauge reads 0.2 bar
